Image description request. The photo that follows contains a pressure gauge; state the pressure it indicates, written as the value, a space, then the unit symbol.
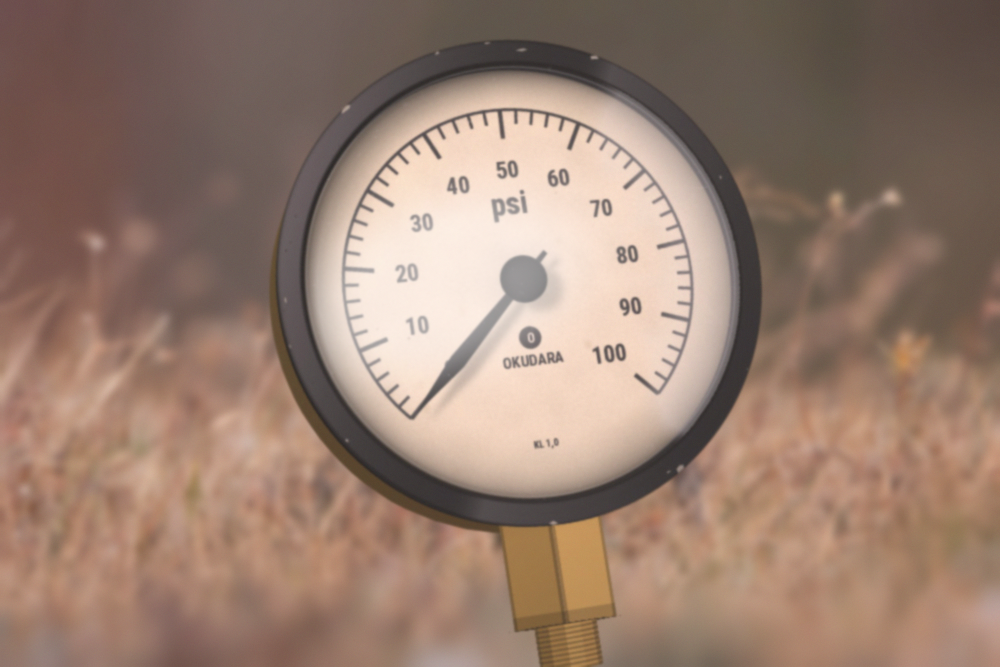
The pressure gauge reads 0 psi
